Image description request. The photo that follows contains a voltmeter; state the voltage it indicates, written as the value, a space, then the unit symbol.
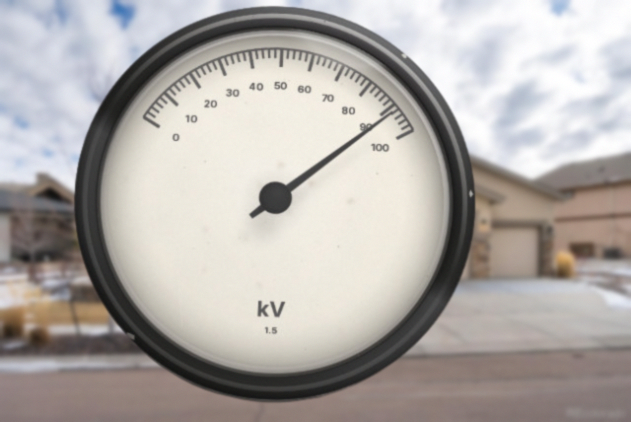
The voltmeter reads 92 kV
